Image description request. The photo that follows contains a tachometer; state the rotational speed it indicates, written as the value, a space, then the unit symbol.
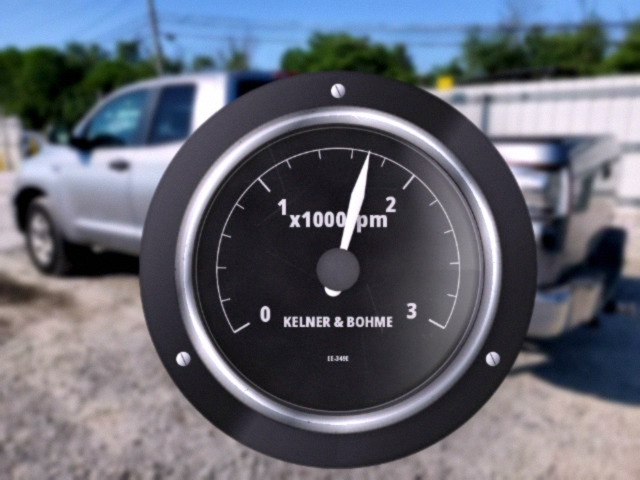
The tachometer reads 1700 rpm
